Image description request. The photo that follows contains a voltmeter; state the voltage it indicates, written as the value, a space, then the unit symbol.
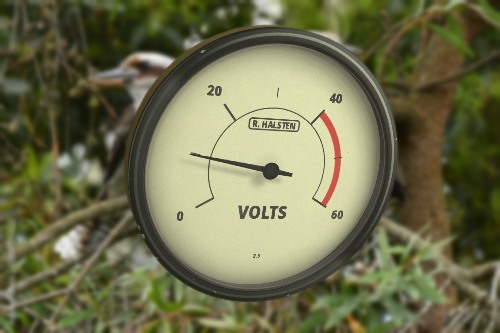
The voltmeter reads 10 V
